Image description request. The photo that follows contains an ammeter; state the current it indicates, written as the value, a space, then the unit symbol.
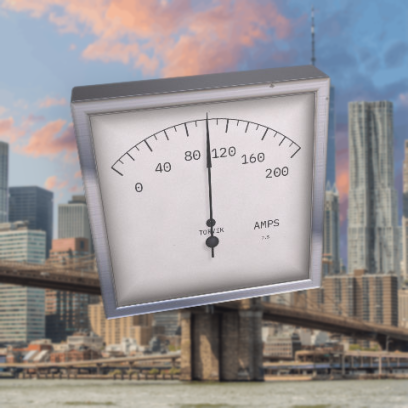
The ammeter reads 100 A
